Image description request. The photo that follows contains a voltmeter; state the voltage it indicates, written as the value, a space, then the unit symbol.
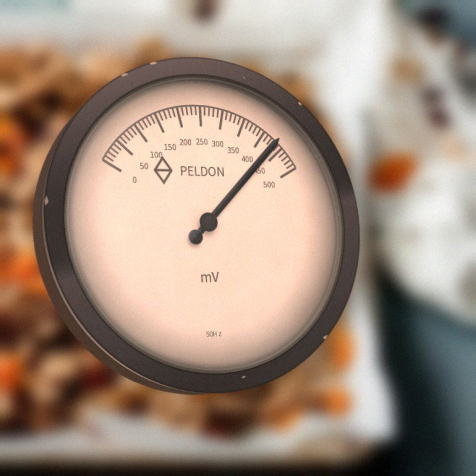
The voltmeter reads 430 mV
